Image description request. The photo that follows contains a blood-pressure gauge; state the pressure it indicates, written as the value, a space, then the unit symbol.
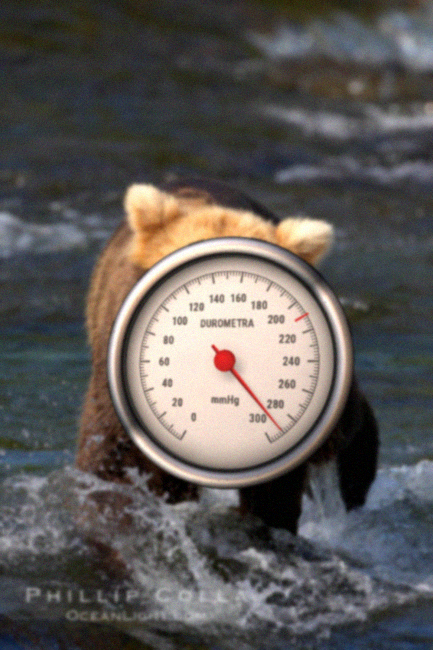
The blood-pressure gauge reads 290 mmHg
